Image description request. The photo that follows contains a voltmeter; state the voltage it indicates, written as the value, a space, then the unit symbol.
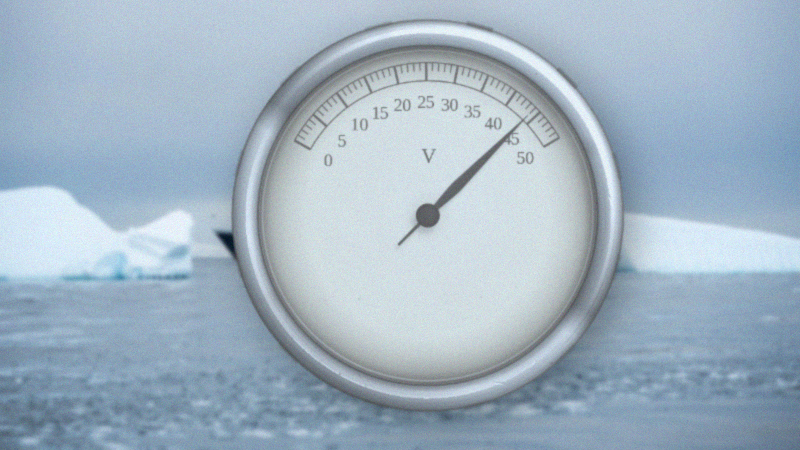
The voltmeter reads 44 V
